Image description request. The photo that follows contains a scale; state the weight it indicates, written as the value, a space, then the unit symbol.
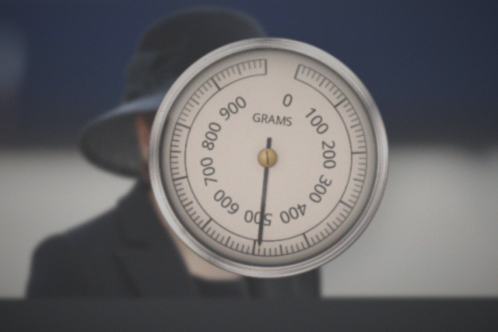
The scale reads 490 g
